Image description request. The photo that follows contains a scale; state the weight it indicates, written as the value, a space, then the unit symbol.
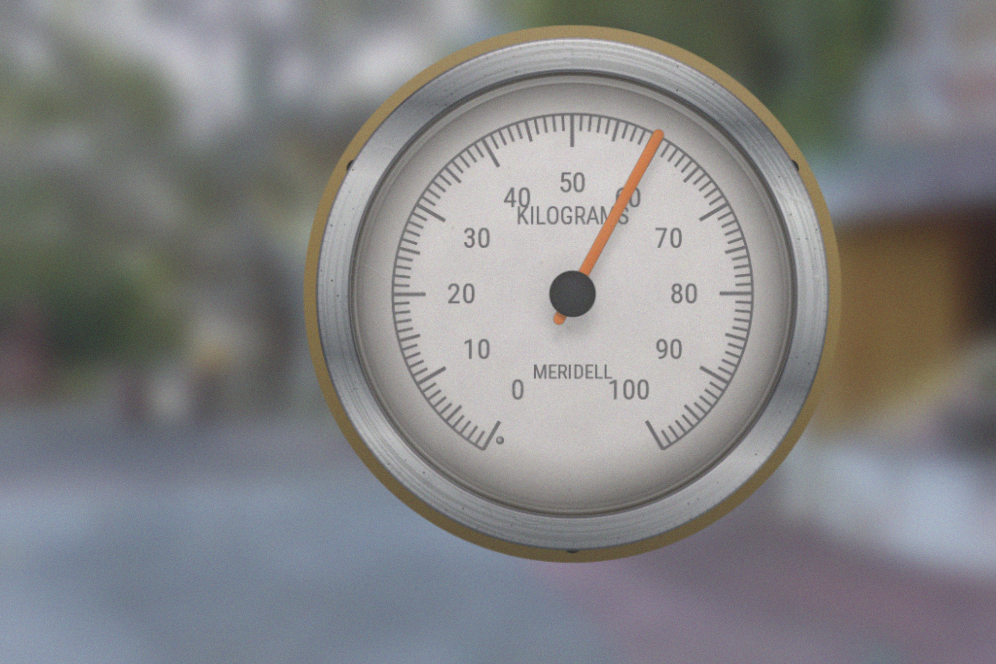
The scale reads 59.5 kg
